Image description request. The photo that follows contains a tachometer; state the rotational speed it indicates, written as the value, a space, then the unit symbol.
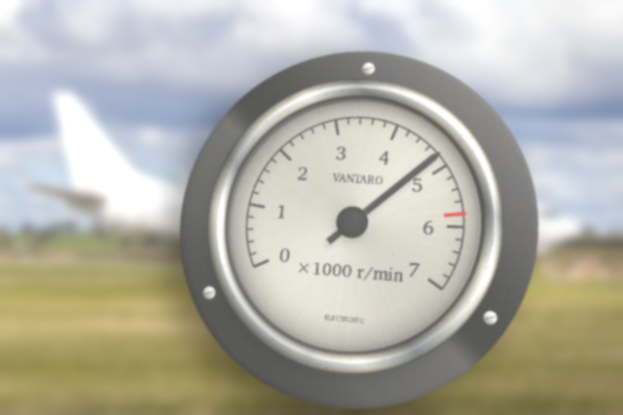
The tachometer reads 4800 rpm
